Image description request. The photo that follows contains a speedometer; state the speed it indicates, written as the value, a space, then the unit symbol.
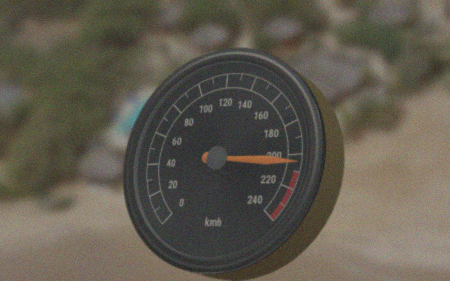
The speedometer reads 205 km/h
